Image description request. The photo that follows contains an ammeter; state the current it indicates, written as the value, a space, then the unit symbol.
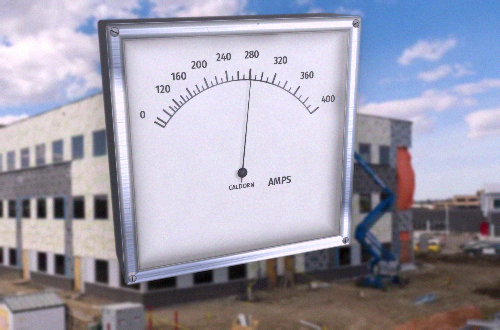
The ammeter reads 280 A
